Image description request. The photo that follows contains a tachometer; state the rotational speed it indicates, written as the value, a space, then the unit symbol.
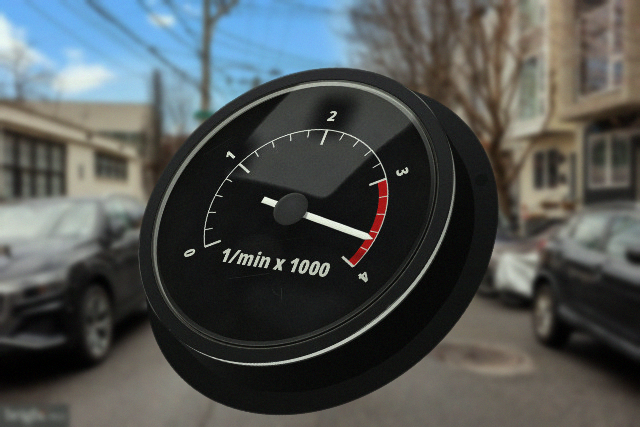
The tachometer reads 3700 rpm
